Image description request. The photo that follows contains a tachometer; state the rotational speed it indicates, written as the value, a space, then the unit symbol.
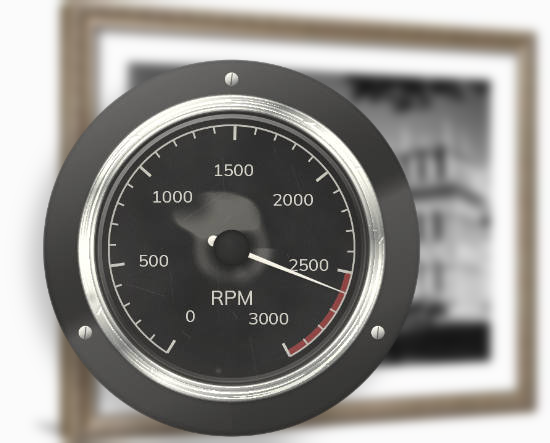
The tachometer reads 2600 rpm
